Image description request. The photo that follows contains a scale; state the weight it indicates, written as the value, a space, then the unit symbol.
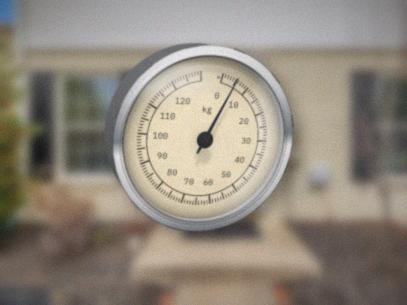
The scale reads 5 kg
